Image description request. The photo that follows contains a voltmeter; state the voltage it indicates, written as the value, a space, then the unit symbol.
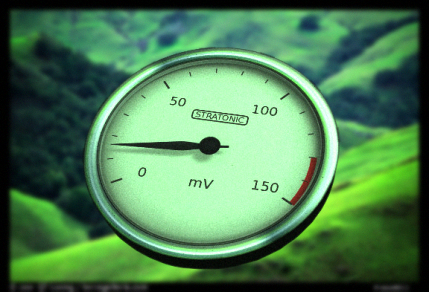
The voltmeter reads 15 mV
